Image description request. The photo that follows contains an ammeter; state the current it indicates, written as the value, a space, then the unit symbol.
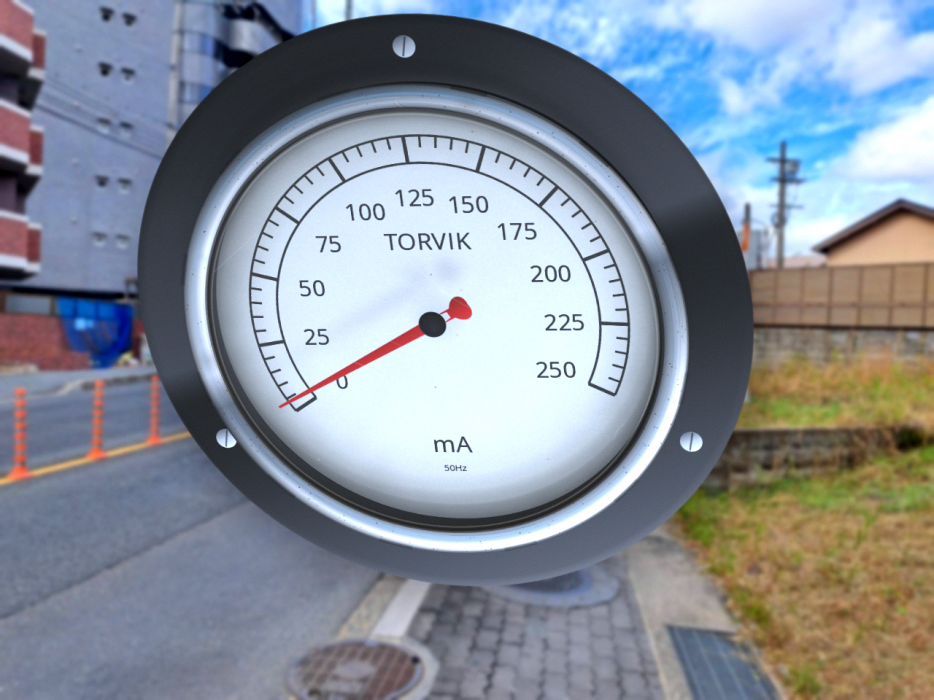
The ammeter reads 5 mA
